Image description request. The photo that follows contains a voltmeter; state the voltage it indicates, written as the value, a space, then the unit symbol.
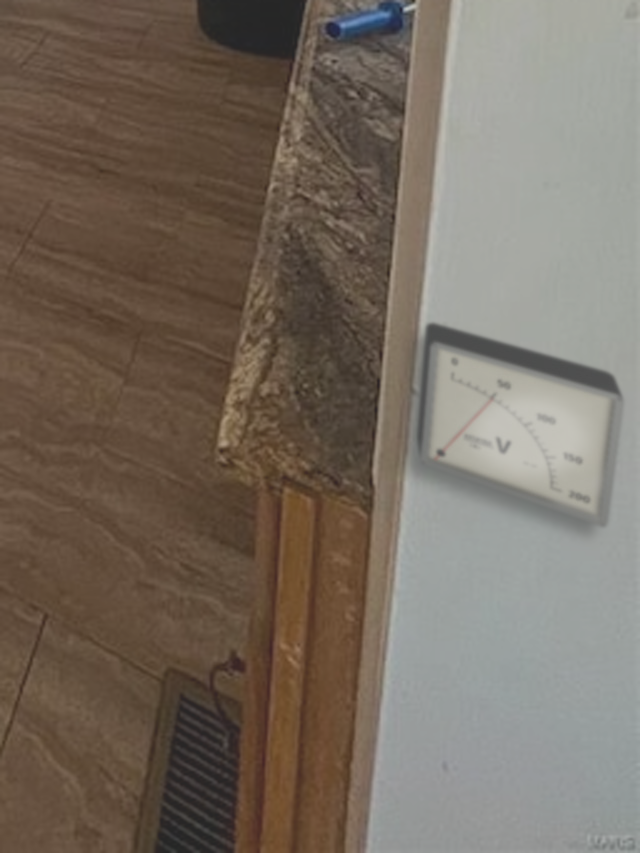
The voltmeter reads 50 V
